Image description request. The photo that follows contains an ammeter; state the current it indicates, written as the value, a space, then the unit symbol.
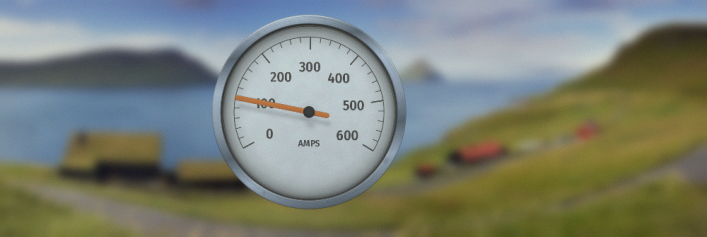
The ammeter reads 100 A
